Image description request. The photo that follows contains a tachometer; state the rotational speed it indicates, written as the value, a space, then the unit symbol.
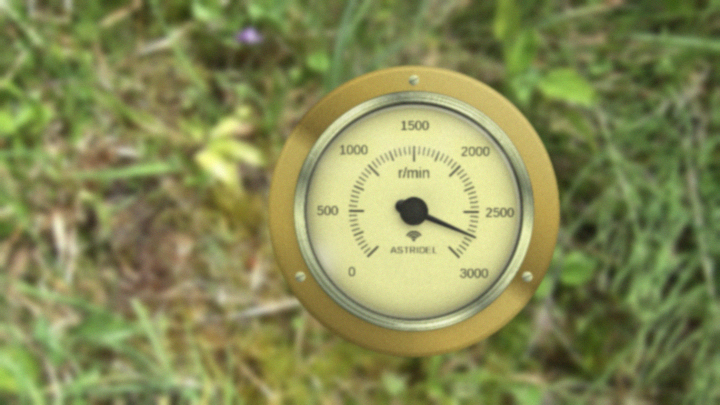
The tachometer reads 2750 rpm
